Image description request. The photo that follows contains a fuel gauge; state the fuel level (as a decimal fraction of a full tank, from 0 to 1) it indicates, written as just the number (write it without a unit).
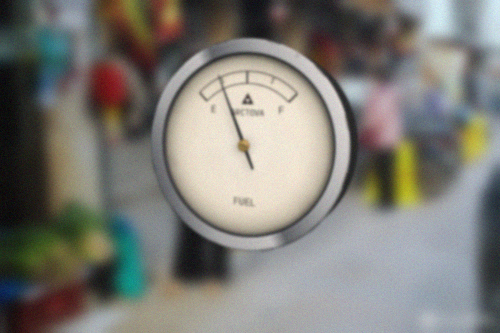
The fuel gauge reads 0.25
